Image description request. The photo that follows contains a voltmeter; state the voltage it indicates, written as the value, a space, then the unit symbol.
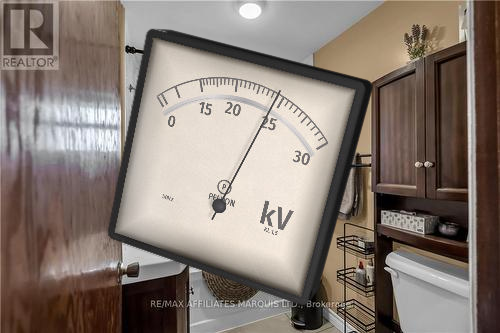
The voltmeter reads 24.5 kV
